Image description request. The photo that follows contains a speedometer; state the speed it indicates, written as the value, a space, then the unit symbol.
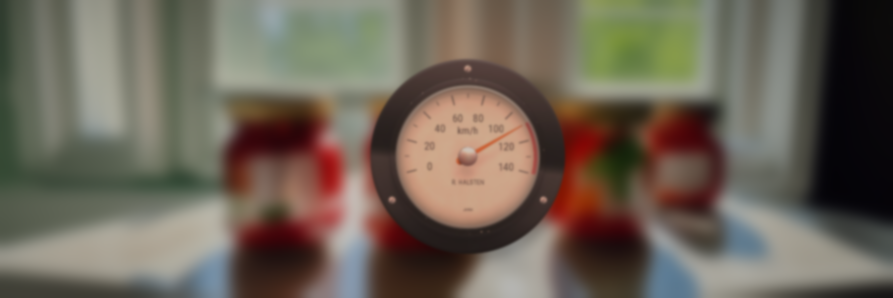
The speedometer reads 110 km/h
